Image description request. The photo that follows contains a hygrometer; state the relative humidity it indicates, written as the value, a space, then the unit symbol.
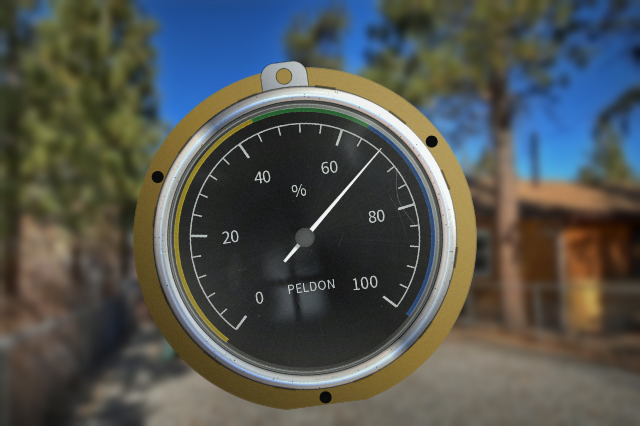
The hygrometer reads 68 %
